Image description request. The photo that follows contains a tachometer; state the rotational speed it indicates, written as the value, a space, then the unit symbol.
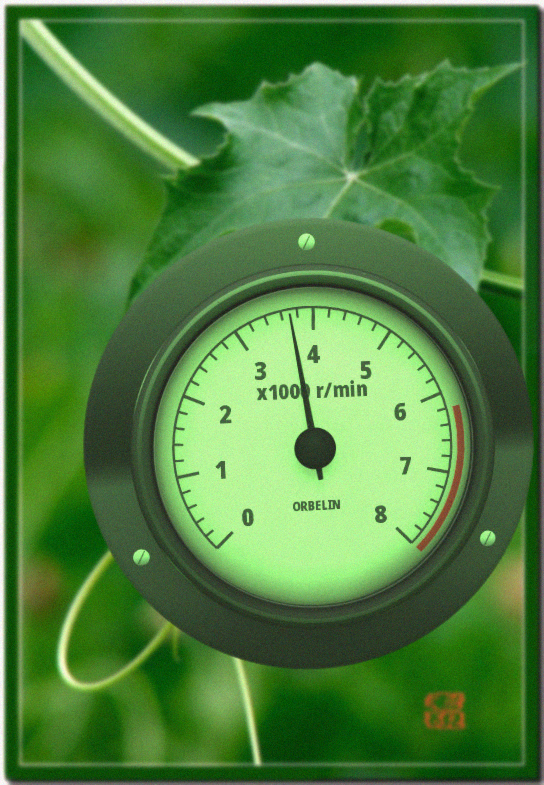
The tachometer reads 3700 rpm
